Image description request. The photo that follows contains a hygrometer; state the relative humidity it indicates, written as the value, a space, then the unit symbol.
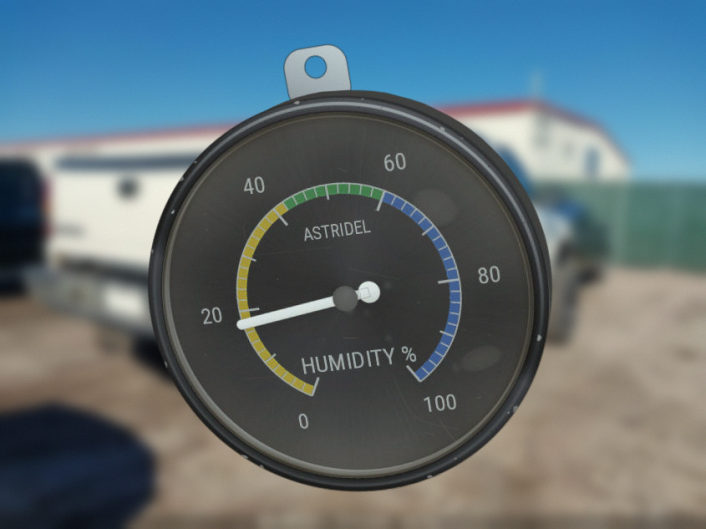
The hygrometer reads 18 %
